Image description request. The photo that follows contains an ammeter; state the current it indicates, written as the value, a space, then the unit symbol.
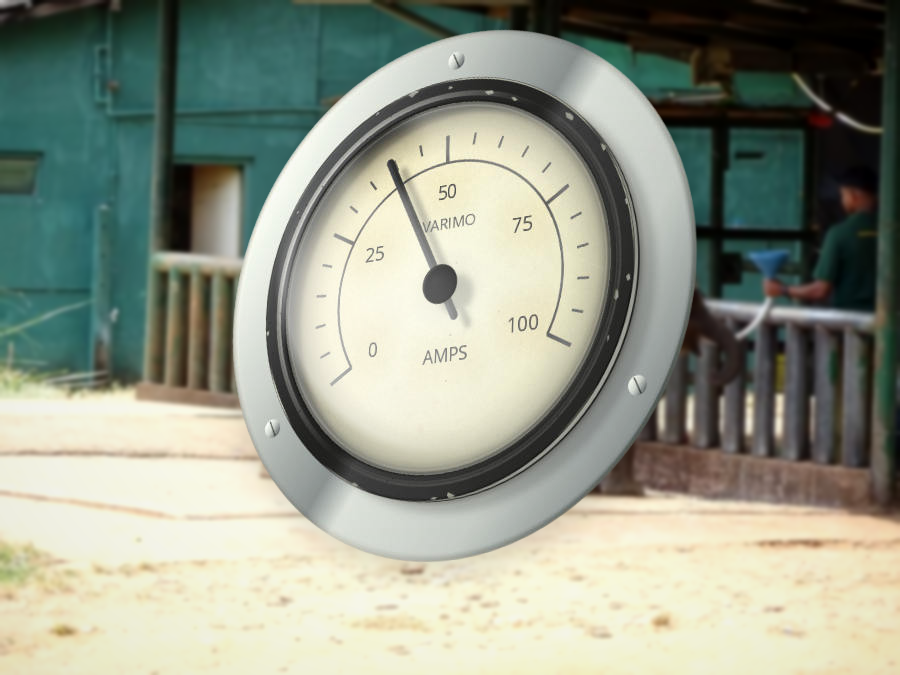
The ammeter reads 40 A
